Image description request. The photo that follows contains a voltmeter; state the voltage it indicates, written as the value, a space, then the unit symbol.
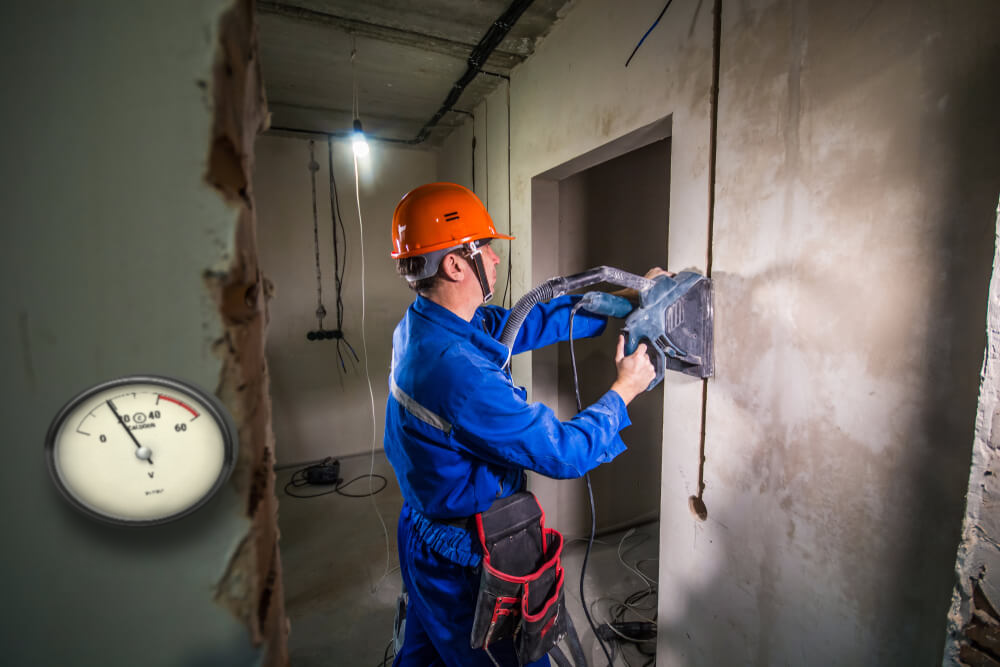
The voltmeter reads 20 V
